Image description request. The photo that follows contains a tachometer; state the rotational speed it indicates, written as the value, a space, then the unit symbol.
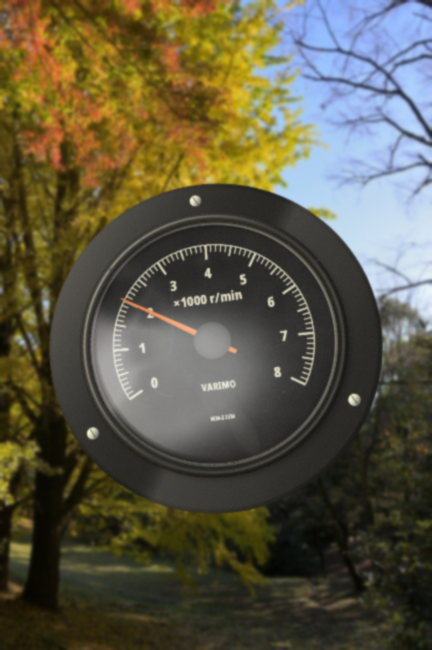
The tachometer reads 2000 rpm
